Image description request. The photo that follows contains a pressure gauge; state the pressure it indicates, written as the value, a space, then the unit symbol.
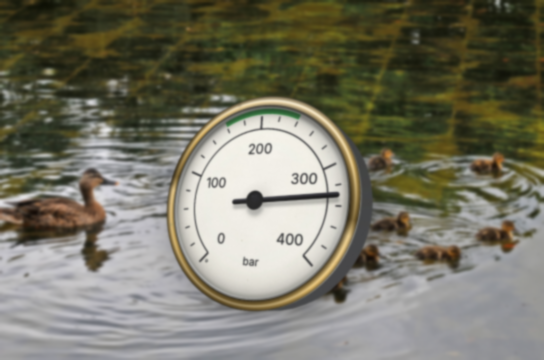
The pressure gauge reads 330 bar
